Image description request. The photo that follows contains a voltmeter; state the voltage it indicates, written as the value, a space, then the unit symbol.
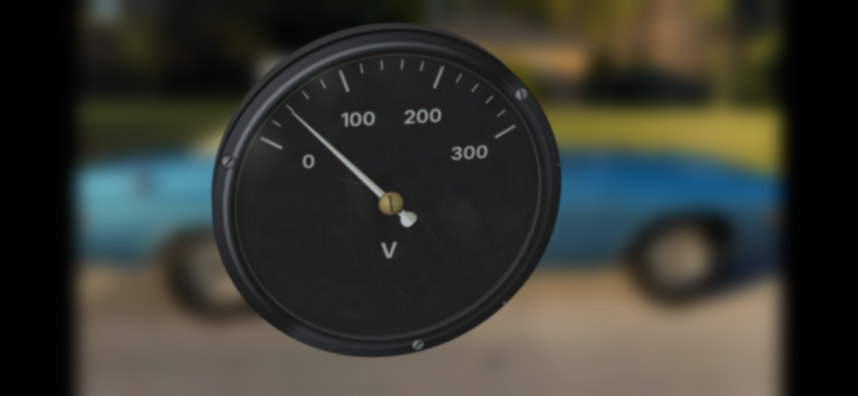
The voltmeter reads 40 V
